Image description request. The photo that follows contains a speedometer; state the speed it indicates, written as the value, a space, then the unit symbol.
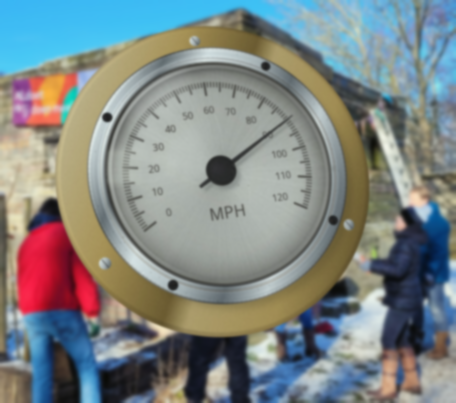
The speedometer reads 90 mph
